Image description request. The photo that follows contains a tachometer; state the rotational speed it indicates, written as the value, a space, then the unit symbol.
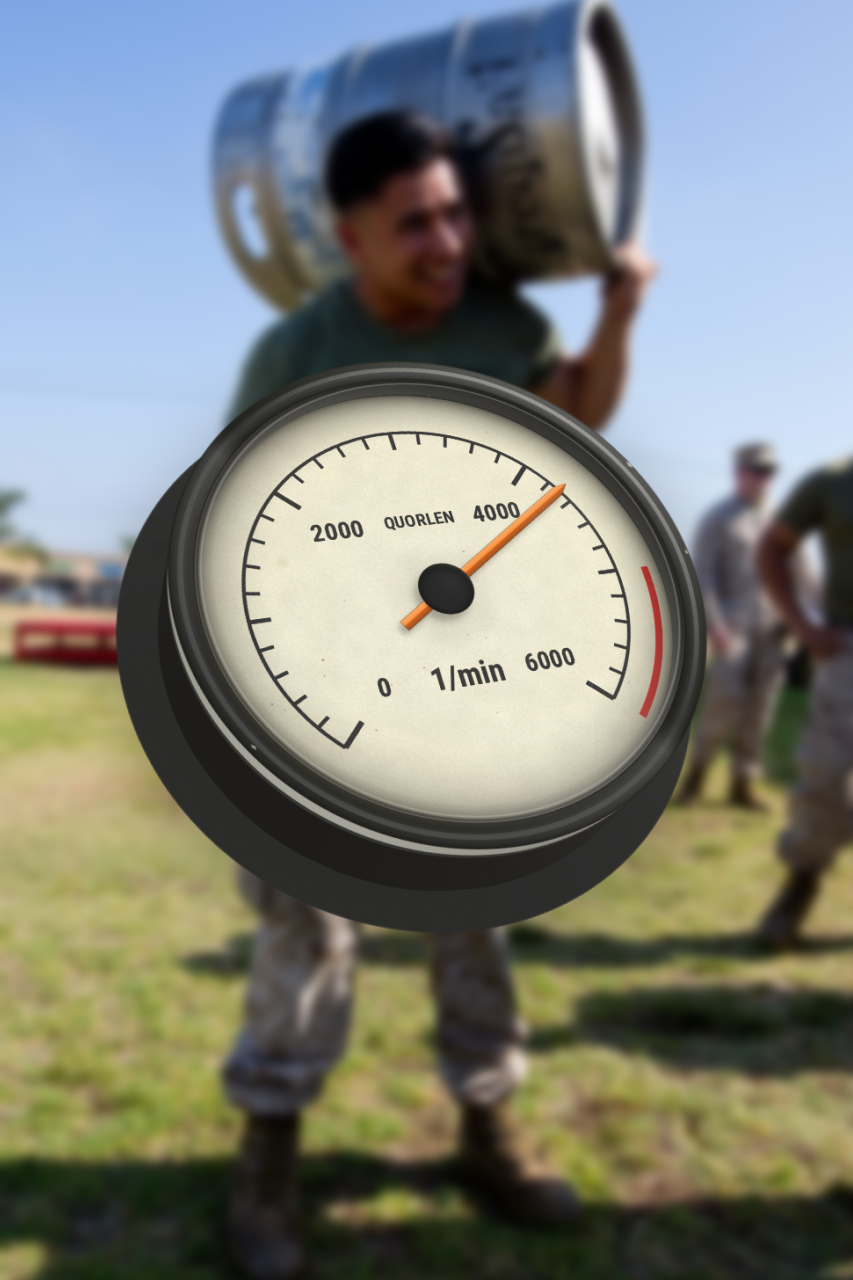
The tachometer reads 4300 rpm
